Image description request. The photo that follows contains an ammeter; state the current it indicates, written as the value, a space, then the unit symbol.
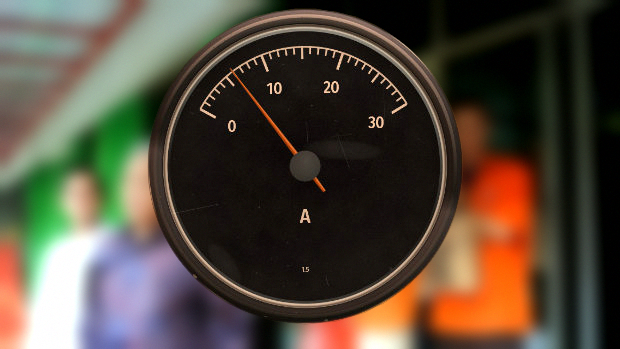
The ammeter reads 6 A
